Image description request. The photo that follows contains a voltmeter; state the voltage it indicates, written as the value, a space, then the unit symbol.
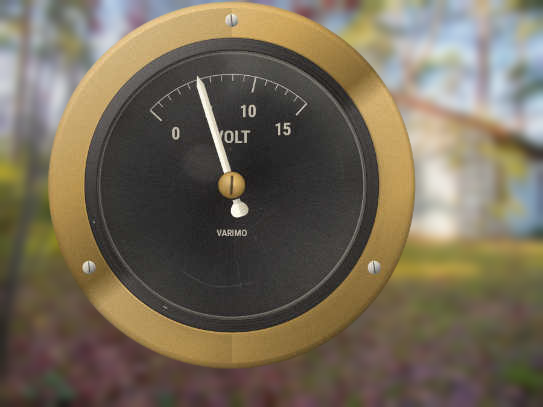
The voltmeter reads 5 V
